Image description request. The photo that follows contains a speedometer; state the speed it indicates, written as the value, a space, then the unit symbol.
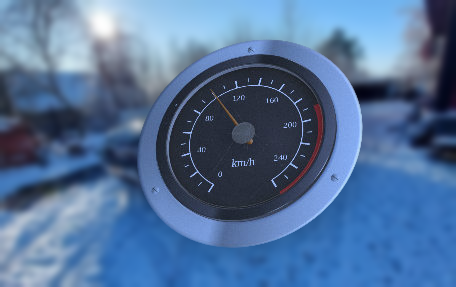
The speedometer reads 100 km/h
